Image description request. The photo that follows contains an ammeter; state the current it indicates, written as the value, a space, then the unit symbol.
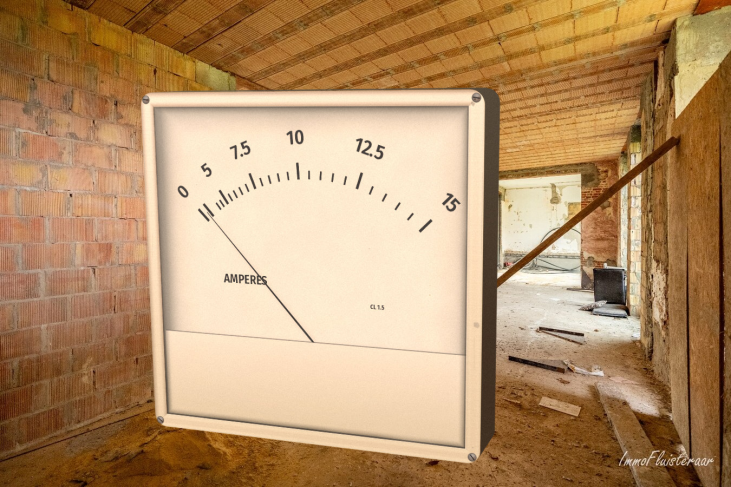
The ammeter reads 2.5 A
